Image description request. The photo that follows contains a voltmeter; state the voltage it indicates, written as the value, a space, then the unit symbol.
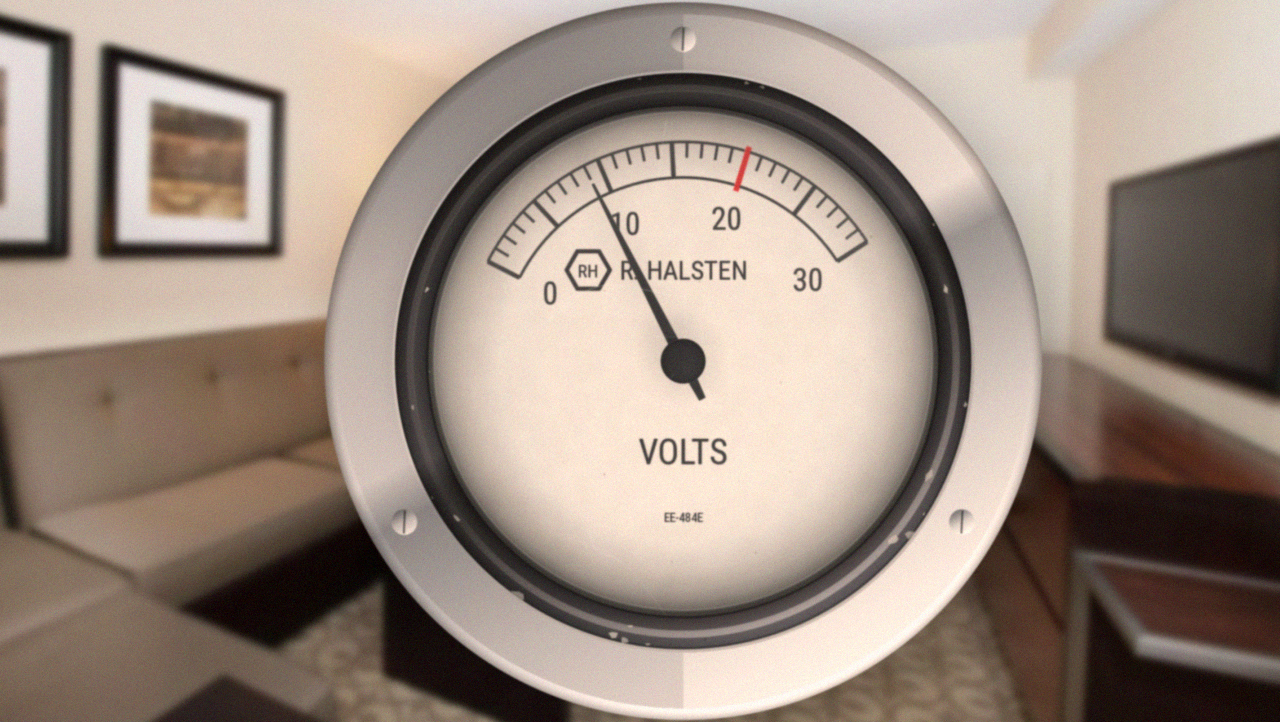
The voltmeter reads 9 V
